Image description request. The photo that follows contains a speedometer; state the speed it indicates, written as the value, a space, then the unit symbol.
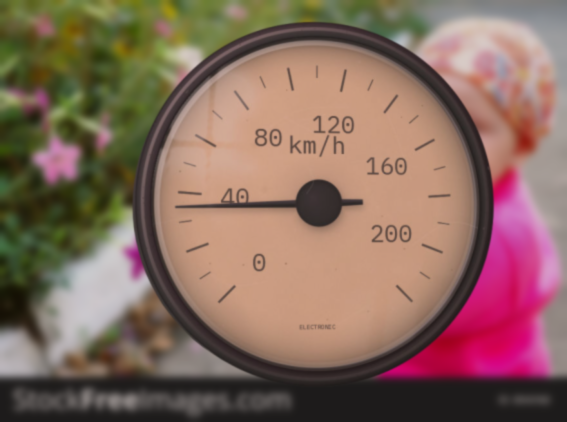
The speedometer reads 35 km/h
